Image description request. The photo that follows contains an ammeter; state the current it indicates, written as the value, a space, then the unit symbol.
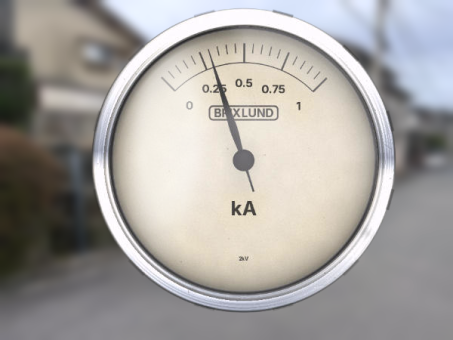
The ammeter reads 0.3 kA
